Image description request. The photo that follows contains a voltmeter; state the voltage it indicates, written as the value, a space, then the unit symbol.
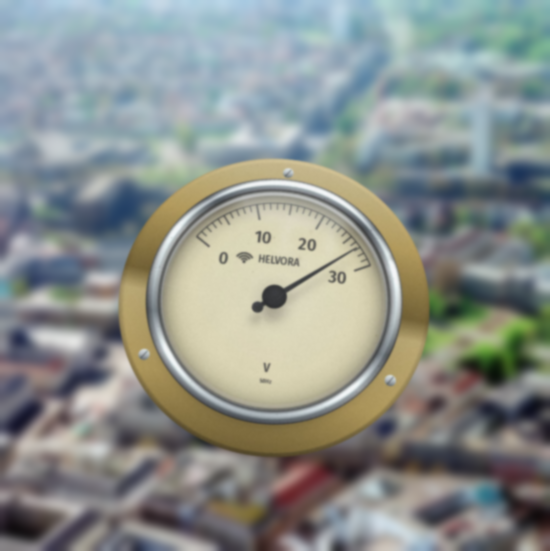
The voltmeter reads 27 V
